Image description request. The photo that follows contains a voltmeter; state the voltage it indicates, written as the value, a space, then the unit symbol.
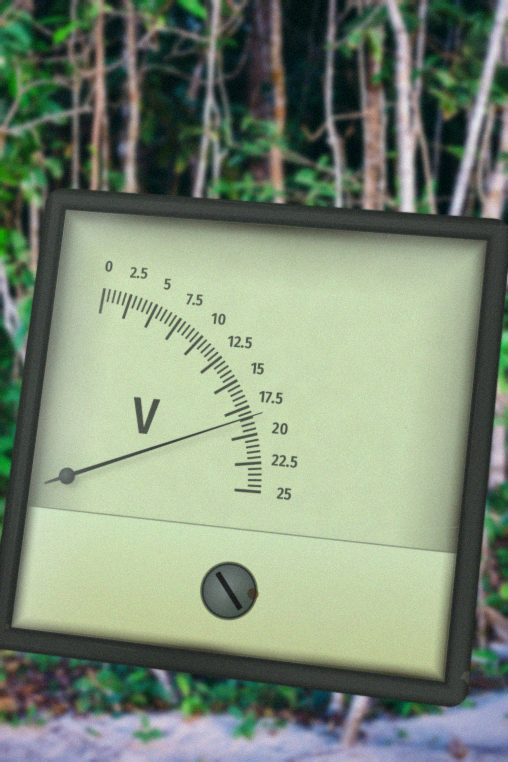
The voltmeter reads 18.5 V
